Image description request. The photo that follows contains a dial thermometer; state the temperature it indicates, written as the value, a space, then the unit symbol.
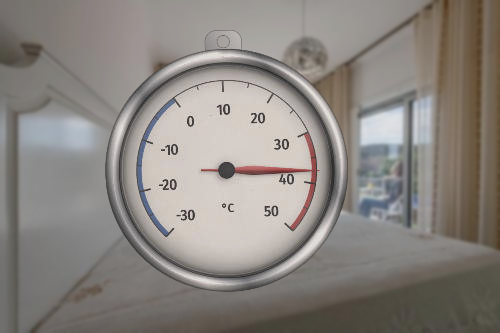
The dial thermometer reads 37.5 °C
